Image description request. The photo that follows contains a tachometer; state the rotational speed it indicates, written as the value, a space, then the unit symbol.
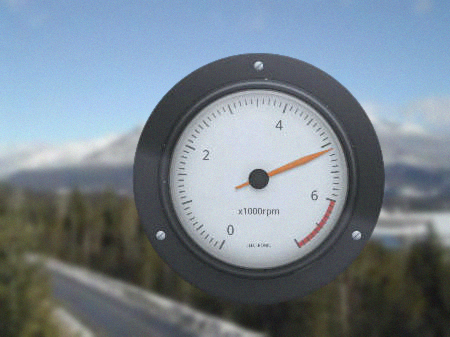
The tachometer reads 5100 rpm
